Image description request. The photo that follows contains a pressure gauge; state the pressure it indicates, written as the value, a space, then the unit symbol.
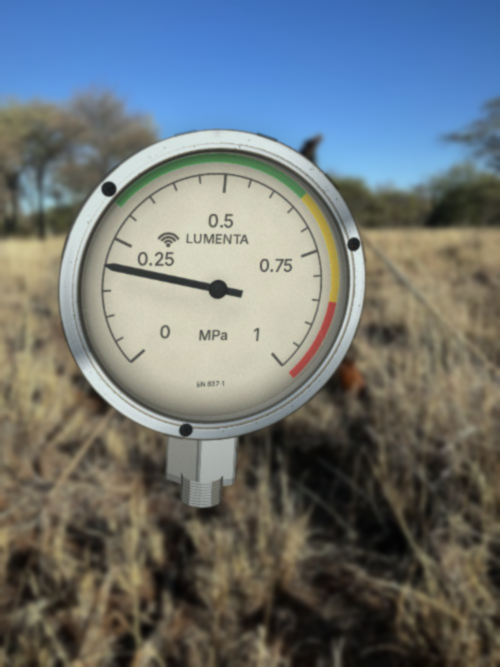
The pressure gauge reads 0.2 MPa
